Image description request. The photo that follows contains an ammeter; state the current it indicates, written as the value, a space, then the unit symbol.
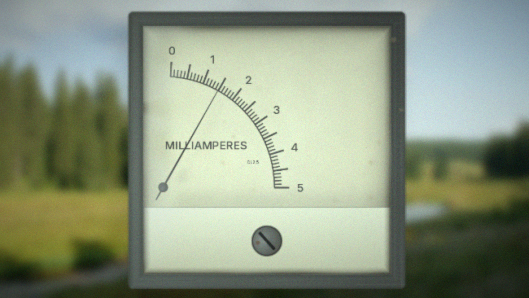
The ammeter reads 1.5 mA
